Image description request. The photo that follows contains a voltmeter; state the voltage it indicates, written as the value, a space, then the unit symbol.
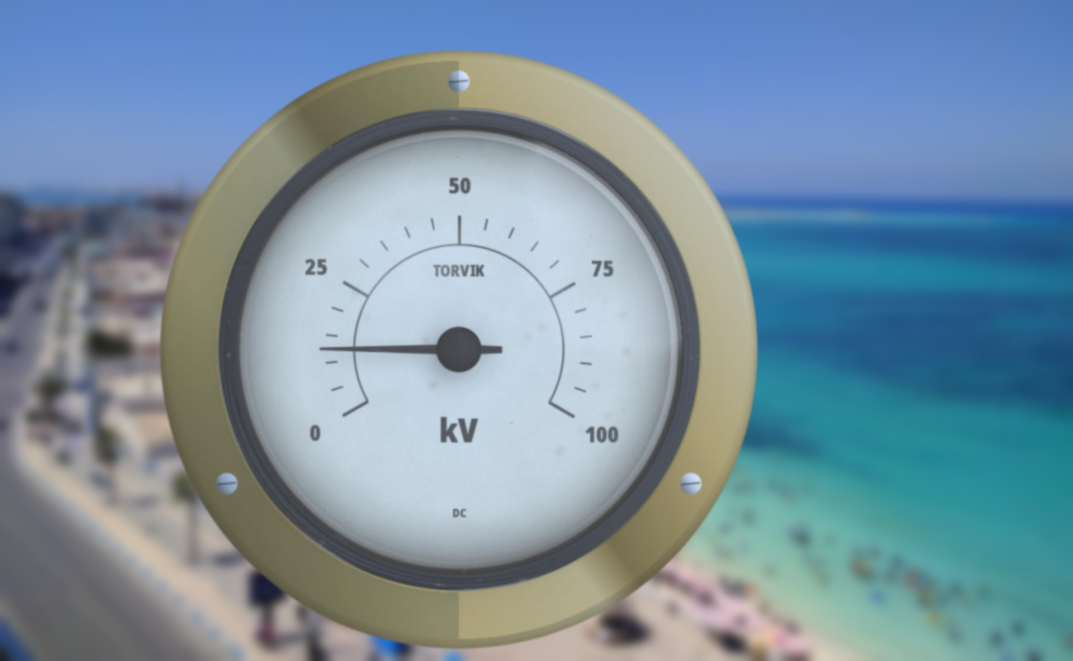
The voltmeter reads 12.5 kV
